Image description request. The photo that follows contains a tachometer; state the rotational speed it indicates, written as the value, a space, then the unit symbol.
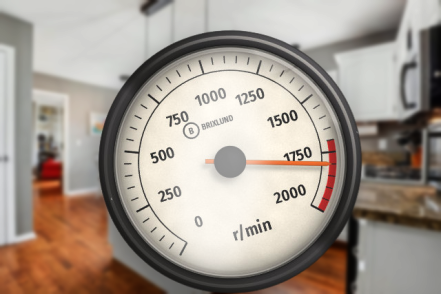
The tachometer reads 1800 rpm
